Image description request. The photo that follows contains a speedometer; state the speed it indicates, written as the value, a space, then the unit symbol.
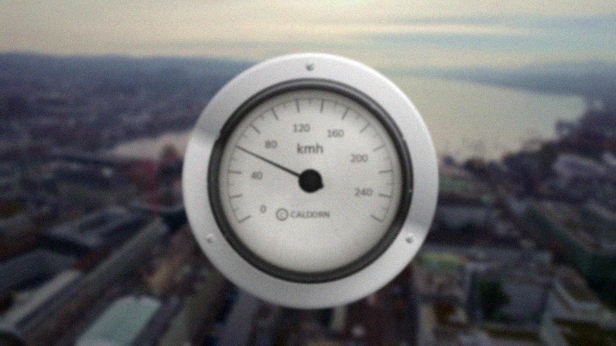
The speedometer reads 60 km/h
